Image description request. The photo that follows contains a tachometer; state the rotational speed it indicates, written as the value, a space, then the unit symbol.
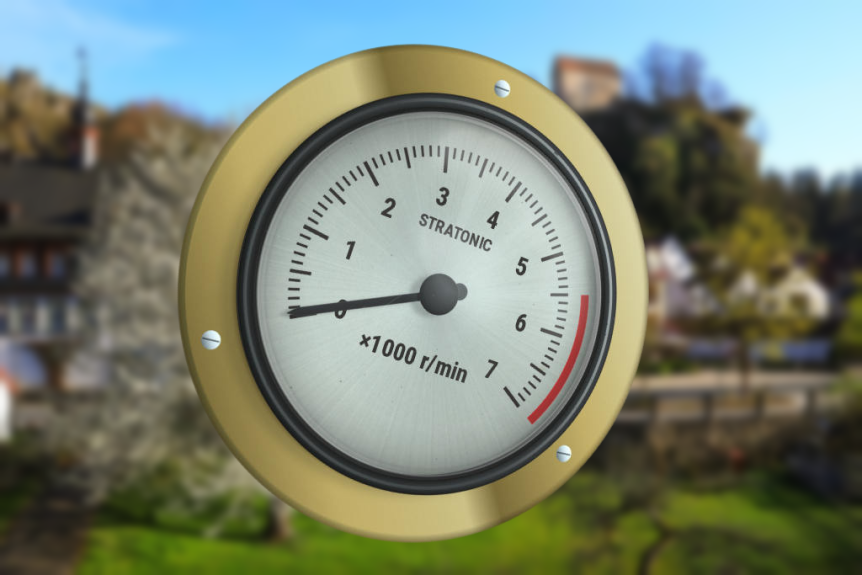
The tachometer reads 50 rpm
